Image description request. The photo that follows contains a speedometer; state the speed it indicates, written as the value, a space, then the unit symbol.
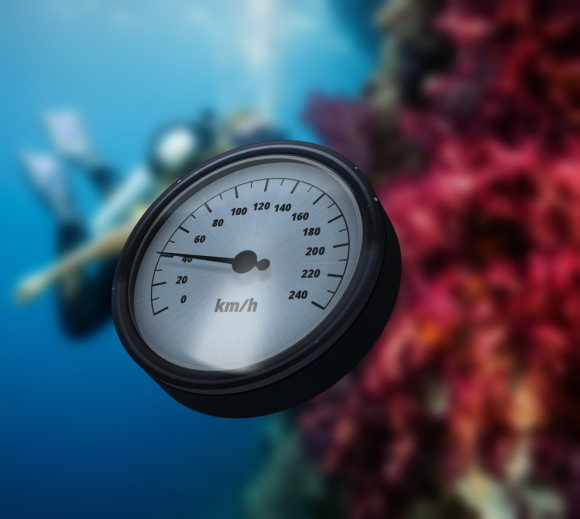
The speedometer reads 40 km/h
